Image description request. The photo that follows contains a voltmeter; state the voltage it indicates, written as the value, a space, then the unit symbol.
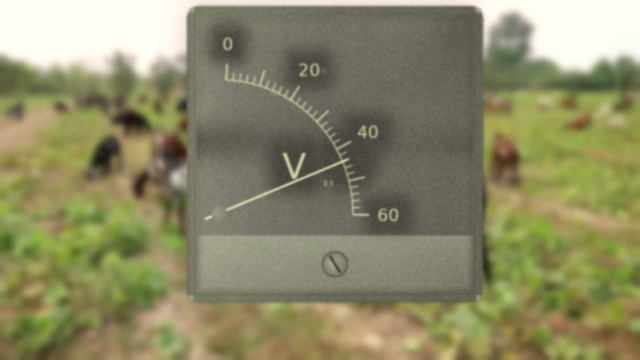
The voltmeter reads 44 V
